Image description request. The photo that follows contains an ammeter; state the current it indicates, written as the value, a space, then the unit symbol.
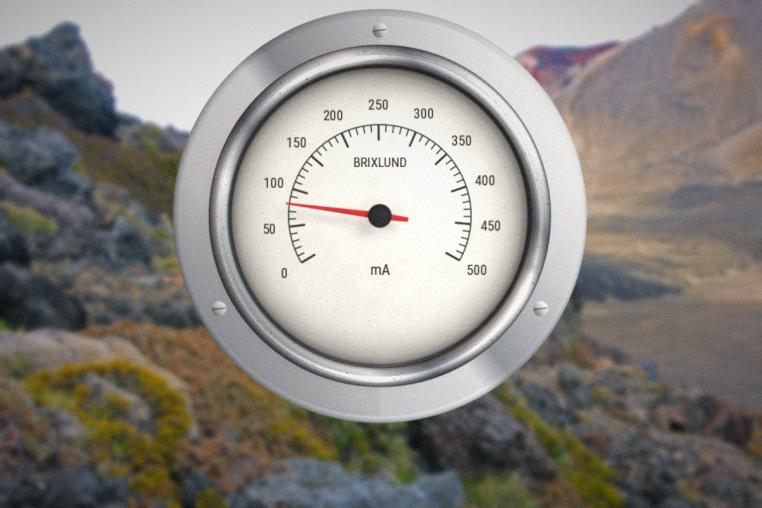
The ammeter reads 80 mA
